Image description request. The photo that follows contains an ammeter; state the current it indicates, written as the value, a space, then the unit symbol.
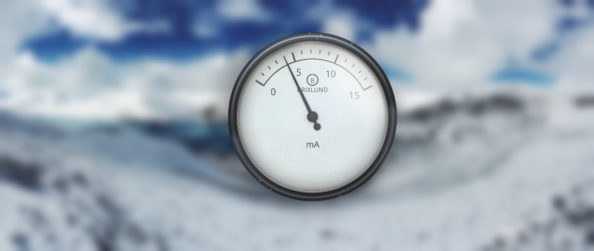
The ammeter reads 4 mA
